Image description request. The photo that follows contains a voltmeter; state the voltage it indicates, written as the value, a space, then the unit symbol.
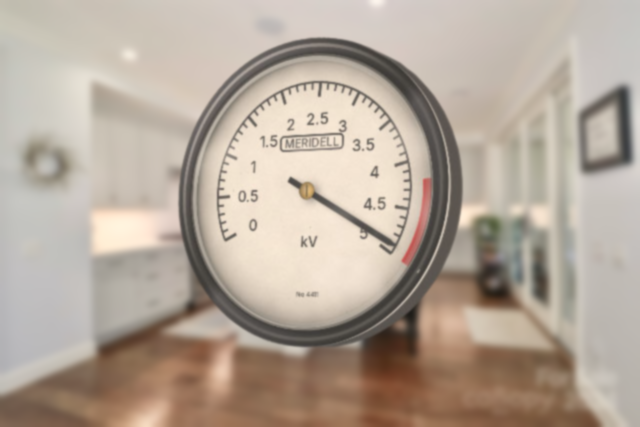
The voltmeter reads 4.9 kV
